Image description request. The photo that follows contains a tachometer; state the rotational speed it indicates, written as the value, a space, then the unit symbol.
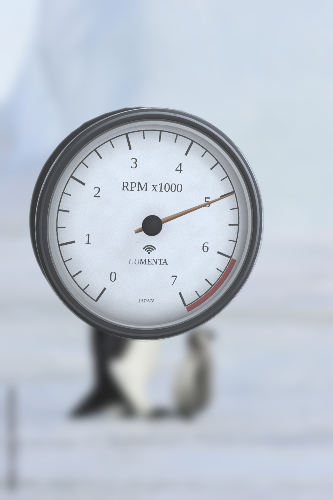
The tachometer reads 5000 rpm
